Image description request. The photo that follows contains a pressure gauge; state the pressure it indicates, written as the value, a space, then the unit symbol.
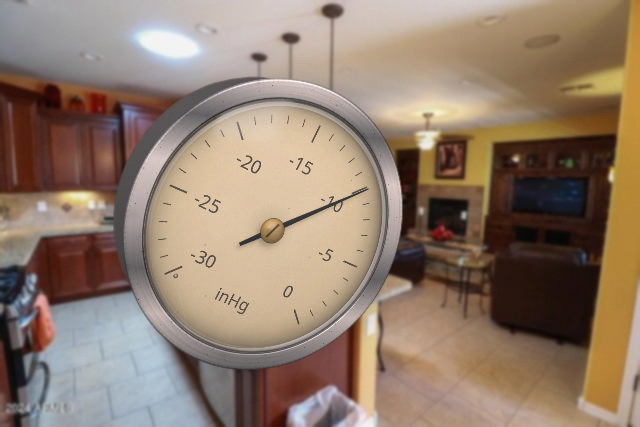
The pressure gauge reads -10 inHg
